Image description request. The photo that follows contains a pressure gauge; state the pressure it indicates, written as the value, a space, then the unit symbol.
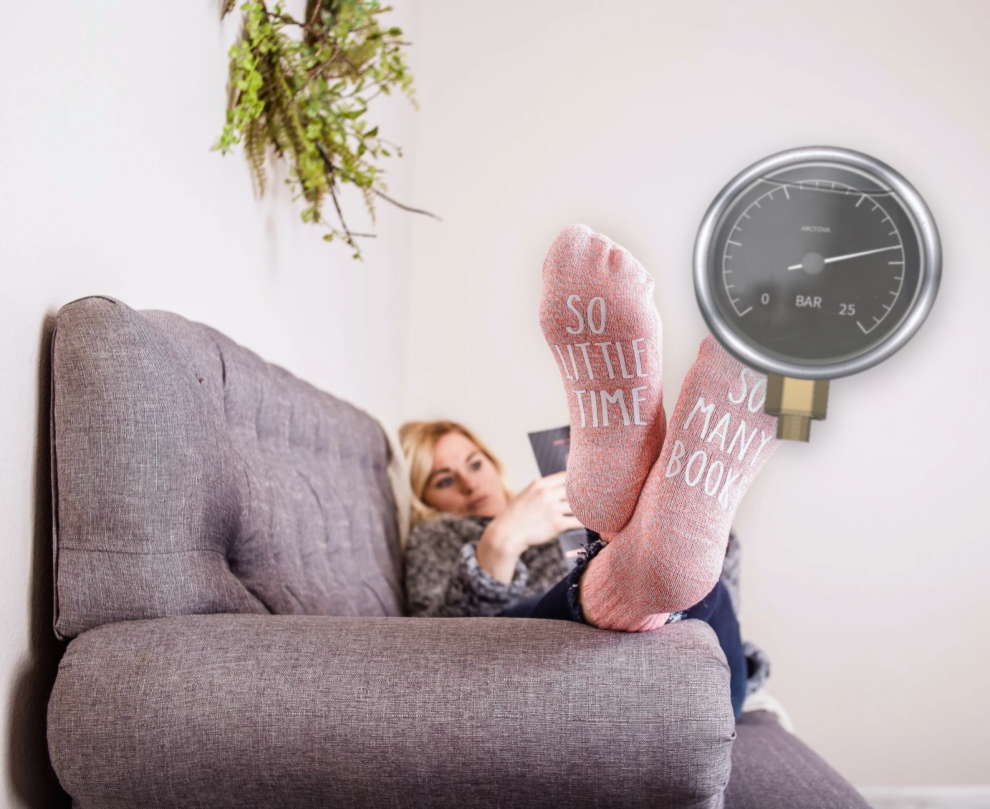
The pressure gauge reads 19 bar
